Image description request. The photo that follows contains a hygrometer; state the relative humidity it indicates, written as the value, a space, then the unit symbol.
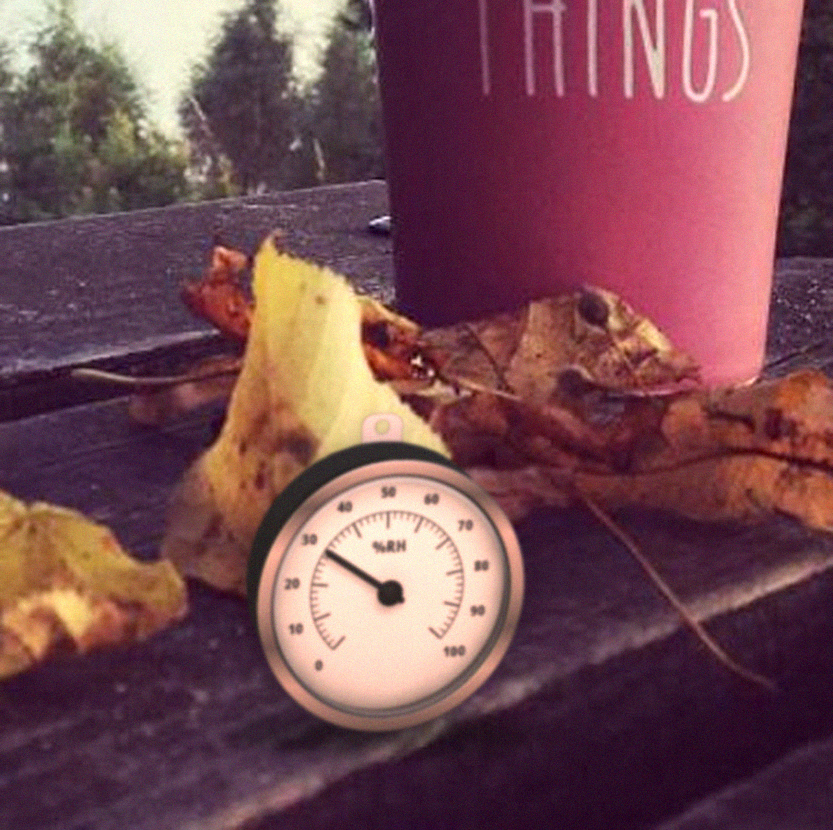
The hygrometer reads 30 %
